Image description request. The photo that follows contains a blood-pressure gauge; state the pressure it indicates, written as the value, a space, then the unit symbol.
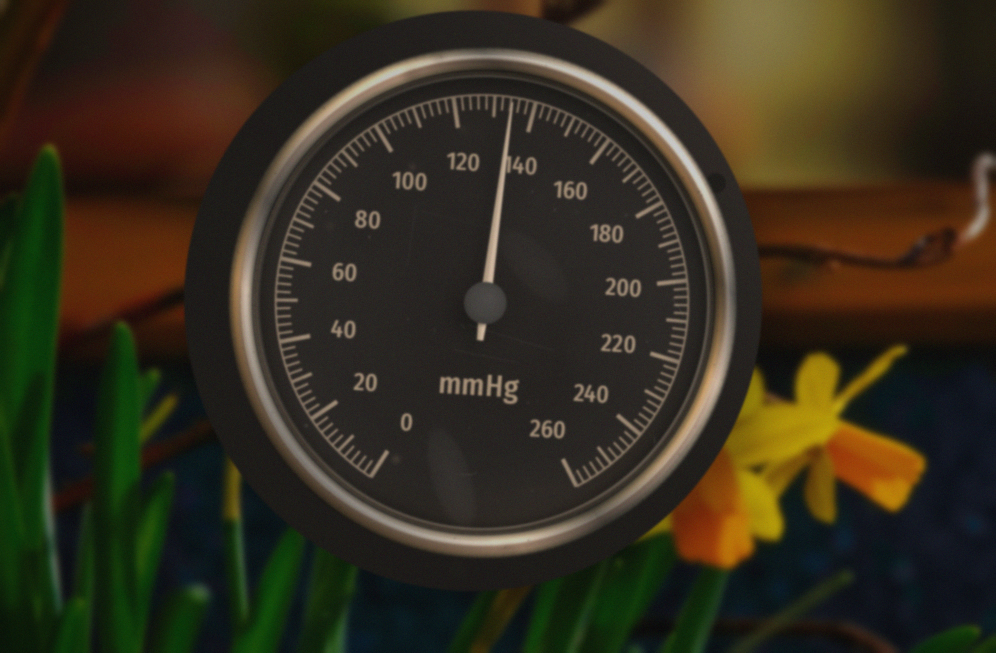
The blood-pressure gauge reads 134 mmHg
